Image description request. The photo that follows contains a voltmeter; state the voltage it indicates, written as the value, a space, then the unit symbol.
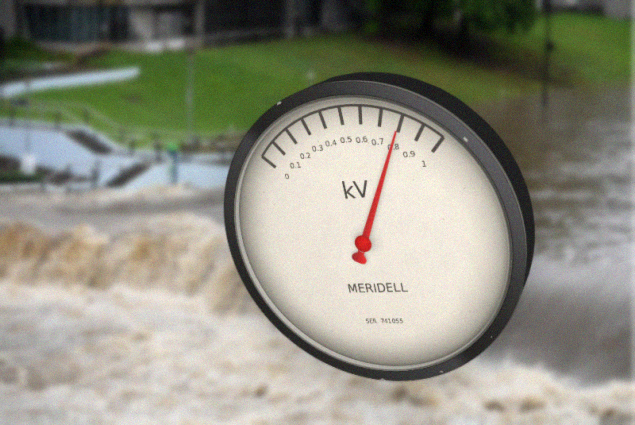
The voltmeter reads 0.8 kV
